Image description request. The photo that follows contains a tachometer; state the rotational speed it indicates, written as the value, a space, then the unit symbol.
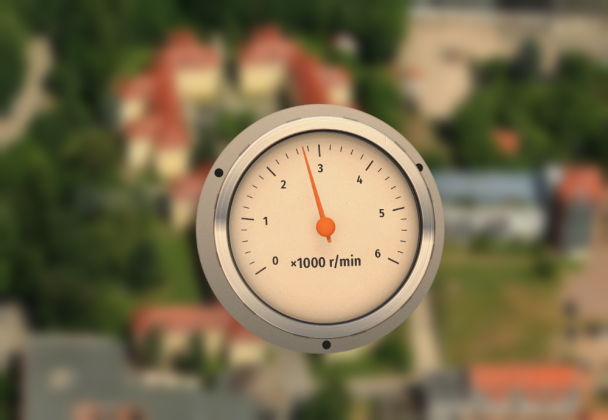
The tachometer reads 2700 rpm
